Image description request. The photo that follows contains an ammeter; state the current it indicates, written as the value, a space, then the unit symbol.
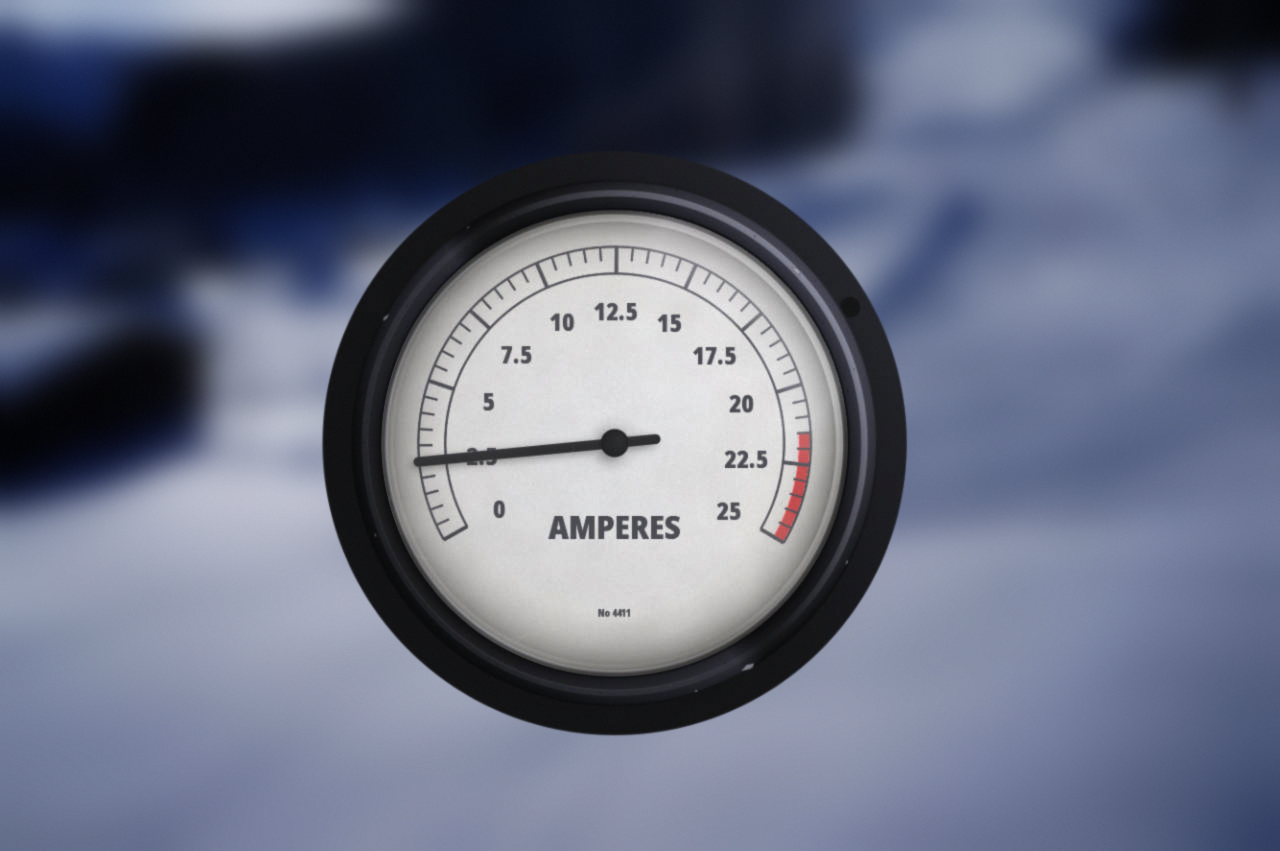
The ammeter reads 2.5 A
